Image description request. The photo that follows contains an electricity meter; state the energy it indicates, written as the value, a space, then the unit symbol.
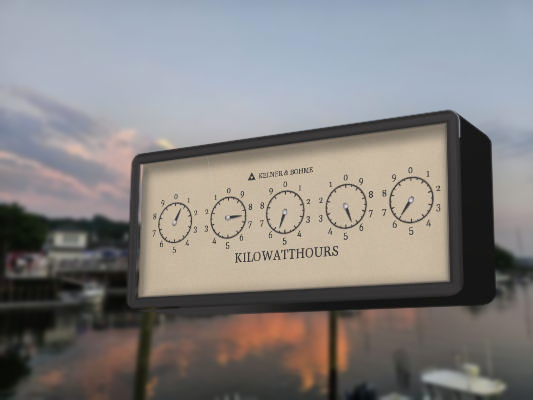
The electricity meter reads 7556 kWh
